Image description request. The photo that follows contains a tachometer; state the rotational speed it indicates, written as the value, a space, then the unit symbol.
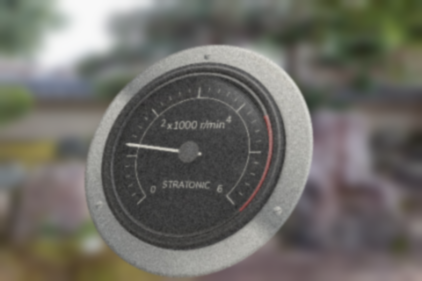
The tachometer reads 1200 rpm
